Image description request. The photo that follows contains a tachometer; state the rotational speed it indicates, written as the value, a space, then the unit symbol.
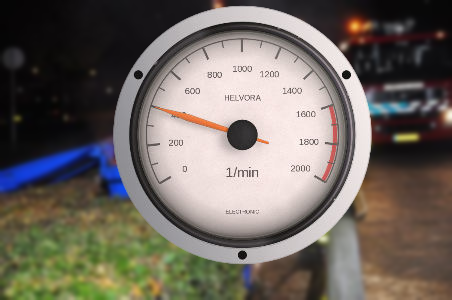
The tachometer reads 400 rpm
